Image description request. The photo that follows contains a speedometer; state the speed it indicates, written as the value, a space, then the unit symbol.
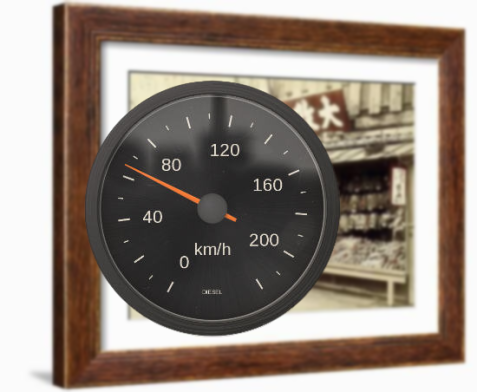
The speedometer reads 65 km/h
